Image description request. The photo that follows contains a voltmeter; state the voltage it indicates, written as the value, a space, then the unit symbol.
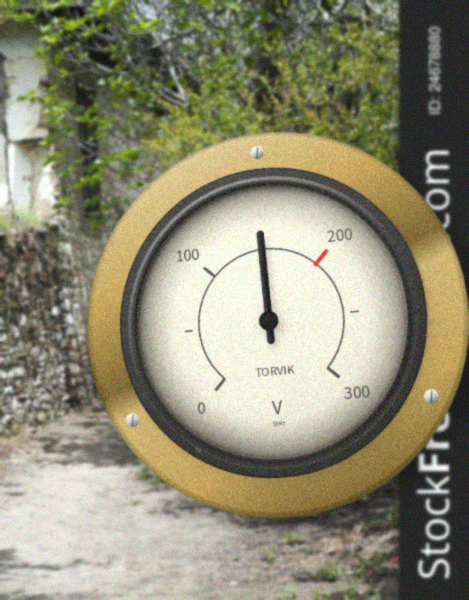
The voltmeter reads 150 V
